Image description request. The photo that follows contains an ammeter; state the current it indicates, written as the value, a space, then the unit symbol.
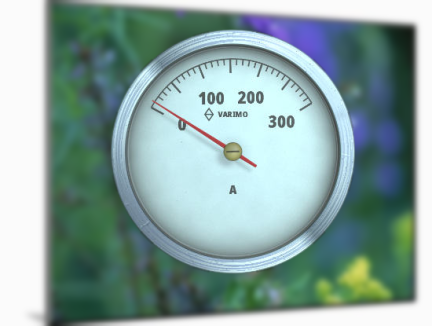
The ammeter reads 10 A
